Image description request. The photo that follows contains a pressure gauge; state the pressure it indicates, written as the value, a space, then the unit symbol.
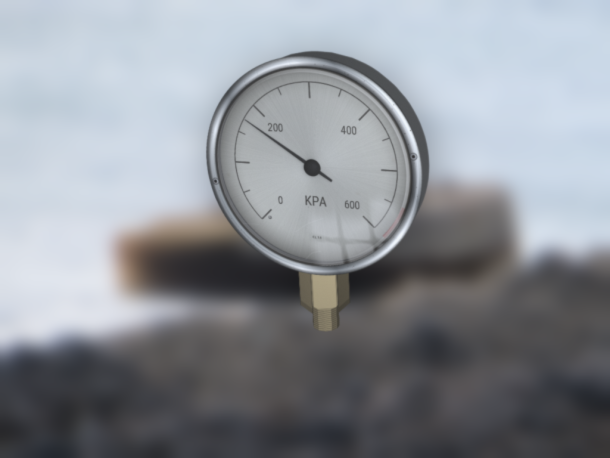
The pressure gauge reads 175 kPa
